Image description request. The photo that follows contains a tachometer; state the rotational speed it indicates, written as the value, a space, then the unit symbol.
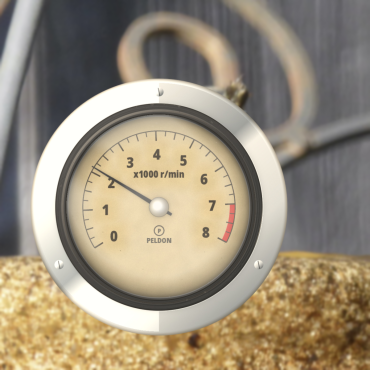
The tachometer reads 2125 rpm
